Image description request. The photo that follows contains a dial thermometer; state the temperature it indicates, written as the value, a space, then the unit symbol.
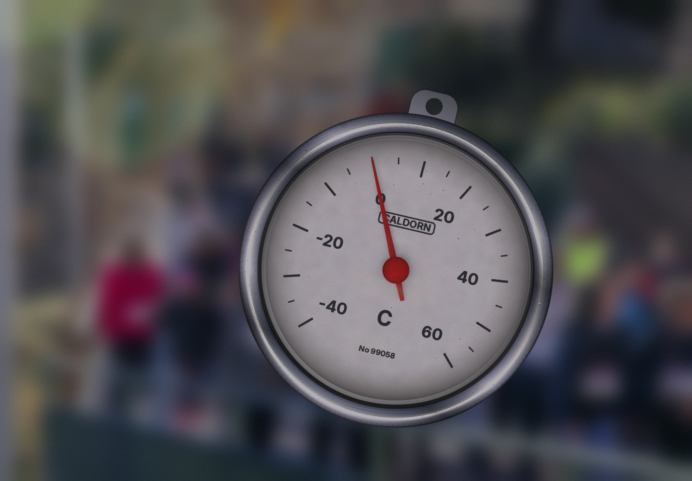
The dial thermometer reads 0 °C
